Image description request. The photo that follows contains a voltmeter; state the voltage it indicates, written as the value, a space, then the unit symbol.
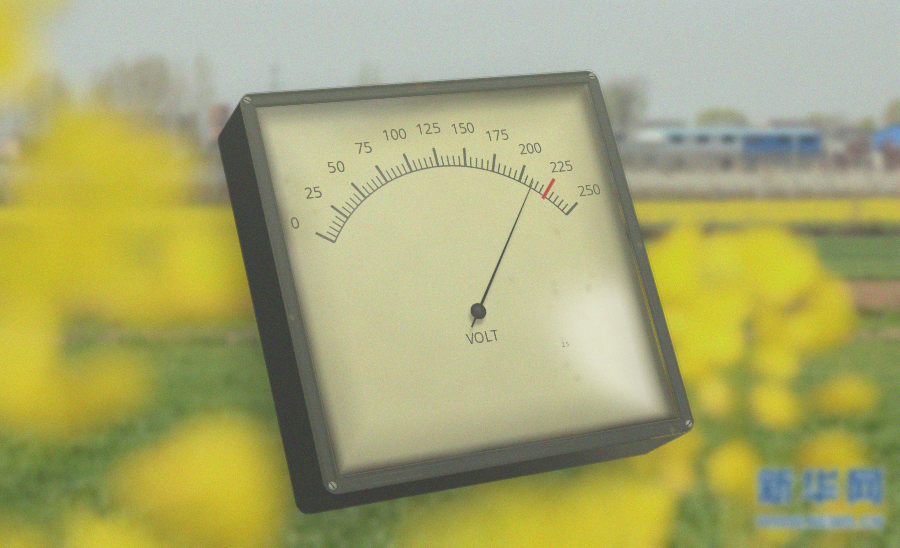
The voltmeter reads 210 V
